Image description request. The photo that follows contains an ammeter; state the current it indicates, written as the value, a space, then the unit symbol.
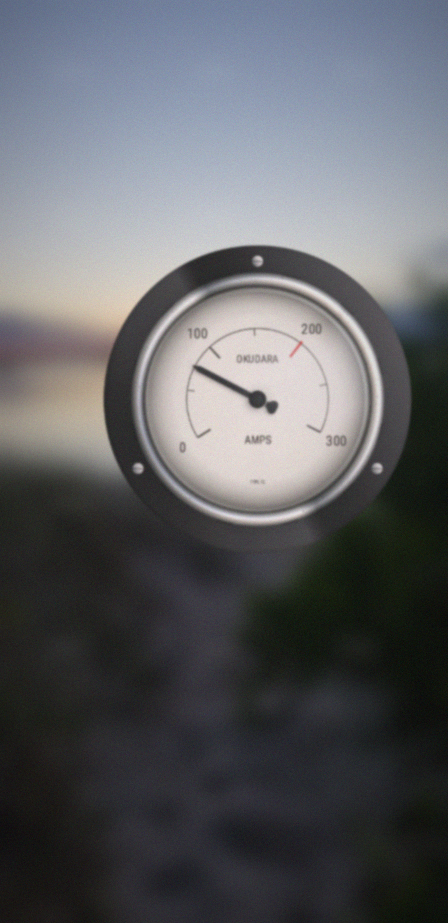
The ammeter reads 75 A
